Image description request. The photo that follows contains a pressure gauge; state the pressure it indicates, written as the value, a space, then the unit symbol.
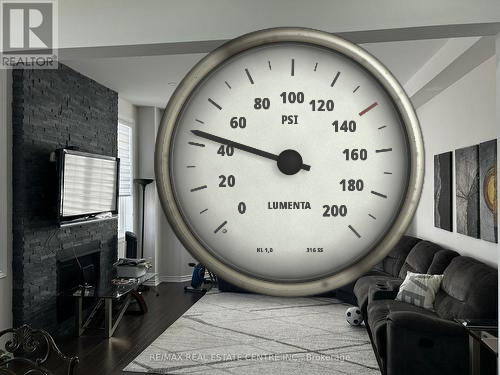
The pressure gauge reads 45 psi
